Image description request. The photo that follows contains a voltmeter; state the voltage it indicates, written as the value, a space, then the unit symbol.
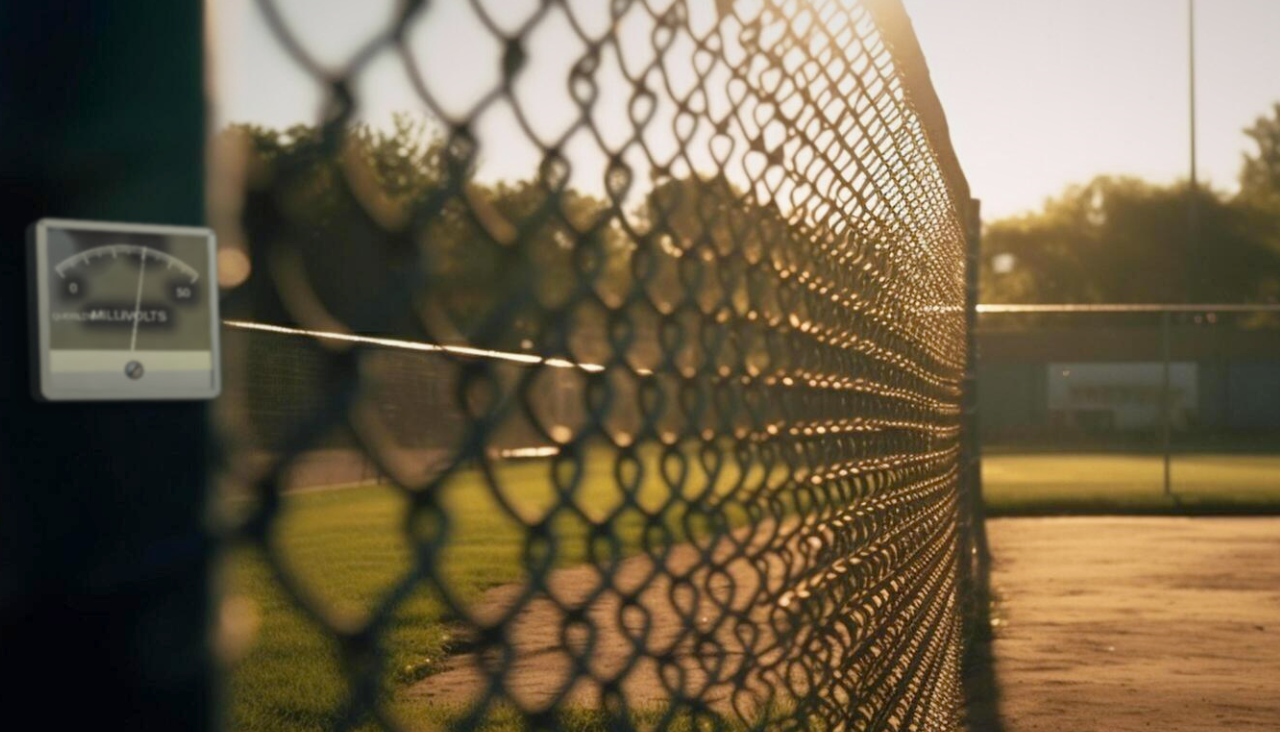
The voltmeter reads 30 mV
